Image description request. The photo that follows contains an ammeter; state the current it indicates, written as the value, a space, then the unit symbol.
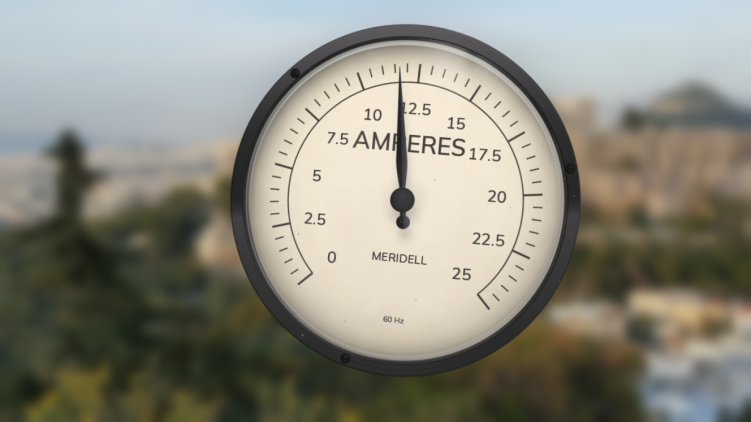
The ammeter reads 11.75 A
